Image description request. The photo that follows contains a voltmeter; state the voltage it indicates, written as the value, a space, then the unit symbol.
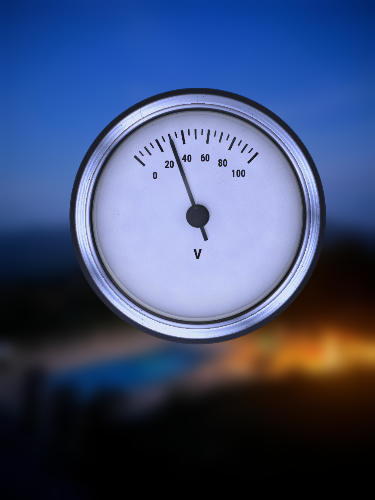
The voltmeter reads 30 V
